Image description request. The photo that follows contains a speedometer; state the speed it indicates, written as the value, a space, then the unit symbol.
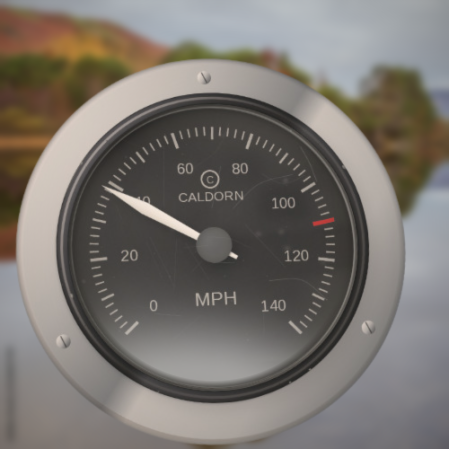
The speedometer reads 38 mph
